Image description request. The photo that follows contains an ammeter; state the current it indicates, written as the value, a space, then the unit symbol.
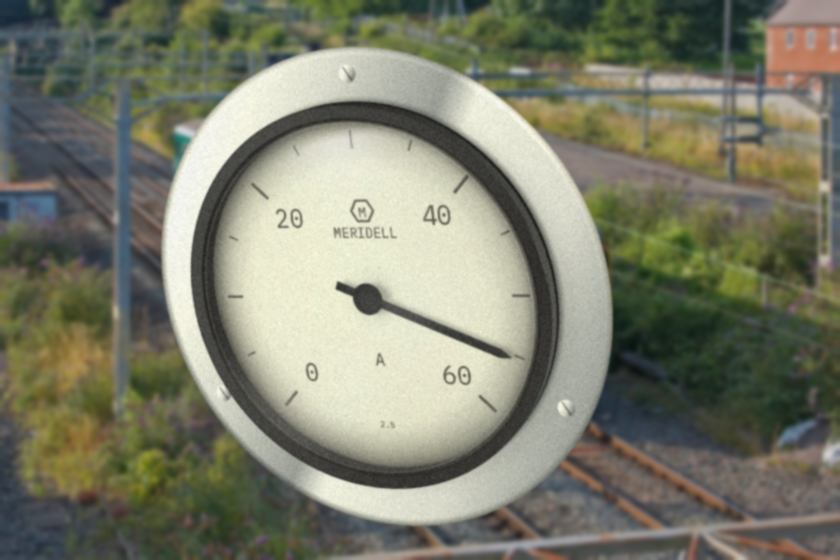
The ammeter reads 55 A
